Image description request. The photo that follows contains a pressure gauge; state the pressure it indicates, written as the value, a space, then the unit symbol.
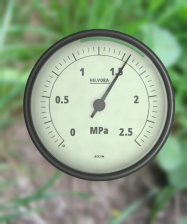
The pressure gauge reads 1.55 MPa
